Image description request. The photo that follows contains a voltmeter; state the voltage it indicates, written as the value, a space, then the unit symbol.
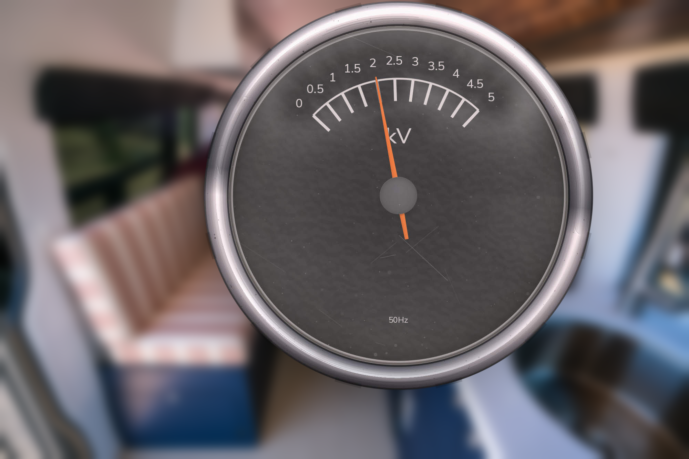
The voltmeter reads 2 kV
